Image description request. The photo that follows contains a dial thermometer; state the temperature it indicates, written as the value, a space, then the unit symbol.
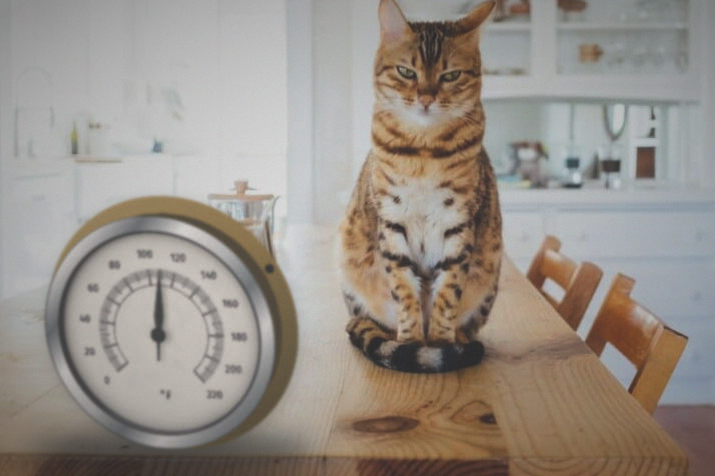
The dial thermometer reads 110 °F
